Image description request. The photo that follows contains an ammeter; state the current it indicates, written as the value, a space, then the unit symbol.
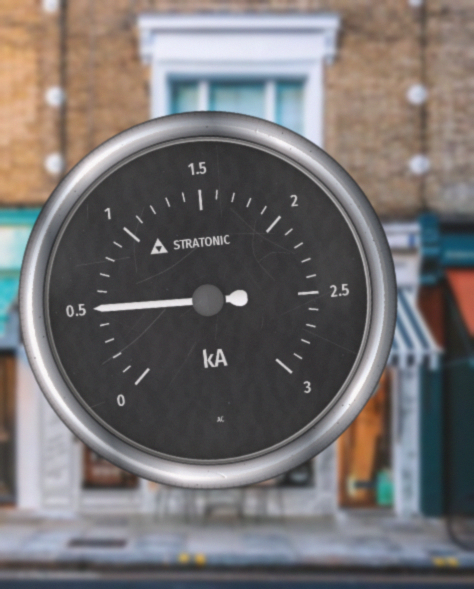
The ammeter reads 0.5 kA
